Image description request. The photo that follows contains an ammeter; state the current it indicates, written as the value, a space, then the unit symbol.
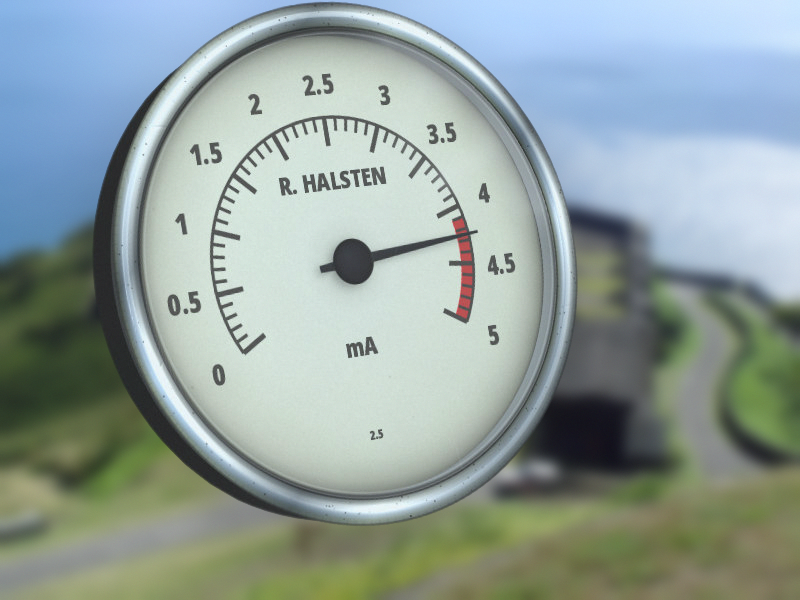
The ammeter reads 4.25 mA
